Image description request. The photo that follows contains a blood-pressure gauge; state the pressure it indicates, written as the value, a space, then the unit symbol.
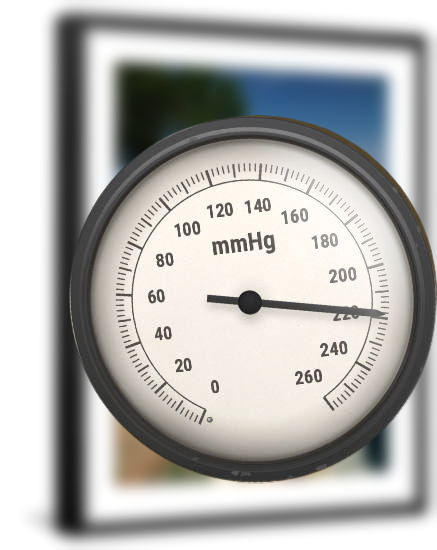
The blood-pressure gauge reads 218 mmHg
